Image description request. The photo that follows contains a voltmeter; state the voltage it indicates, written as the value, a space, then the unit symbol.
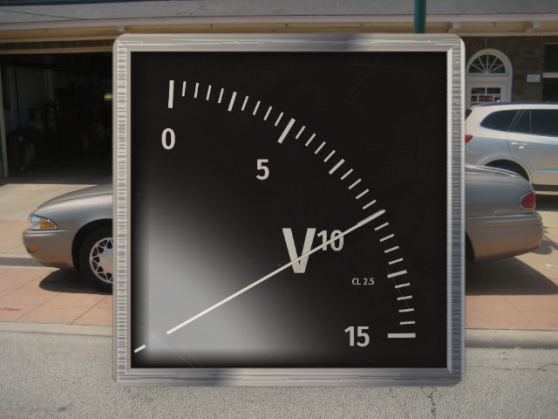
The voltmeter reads 10 V
